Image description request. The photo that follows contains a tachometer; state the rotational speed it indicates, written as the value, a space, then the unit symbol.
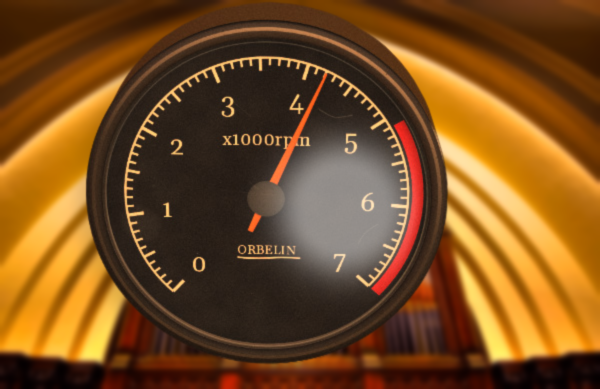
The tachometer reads 4200 rpm
